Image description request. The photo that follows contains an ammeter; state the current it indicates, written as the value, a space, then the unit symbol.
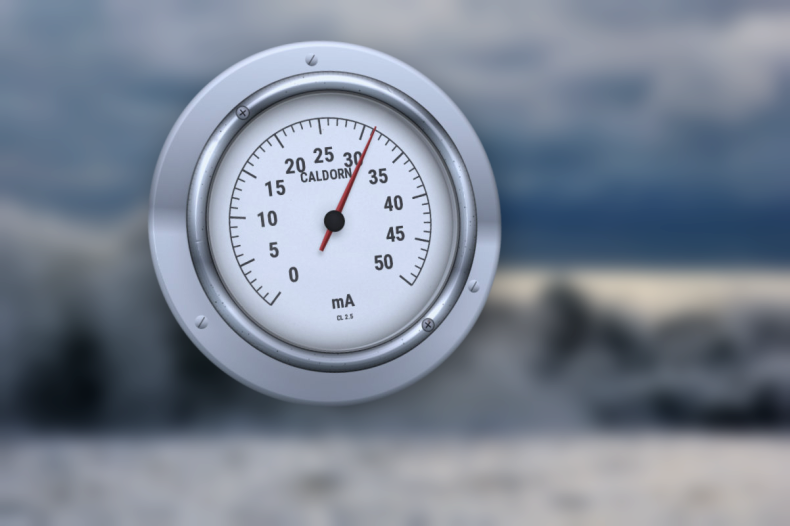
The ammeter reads 31 mA
